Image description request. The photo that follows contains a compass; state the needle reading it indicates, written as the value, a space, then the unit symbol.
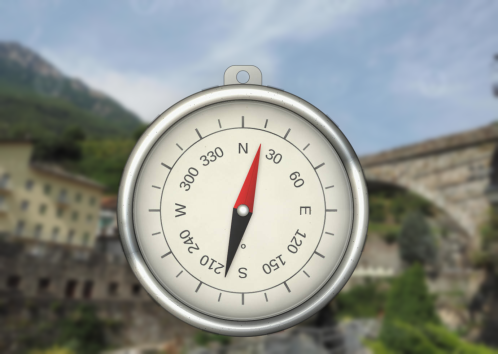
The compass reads 15 °
